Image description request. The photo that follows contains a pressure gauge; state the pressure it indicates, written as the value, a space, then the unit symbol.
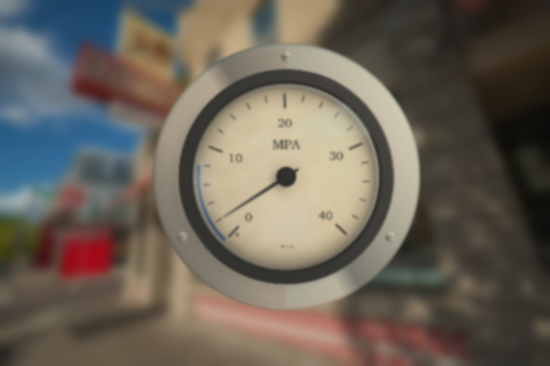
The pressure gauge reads 2 MPa
